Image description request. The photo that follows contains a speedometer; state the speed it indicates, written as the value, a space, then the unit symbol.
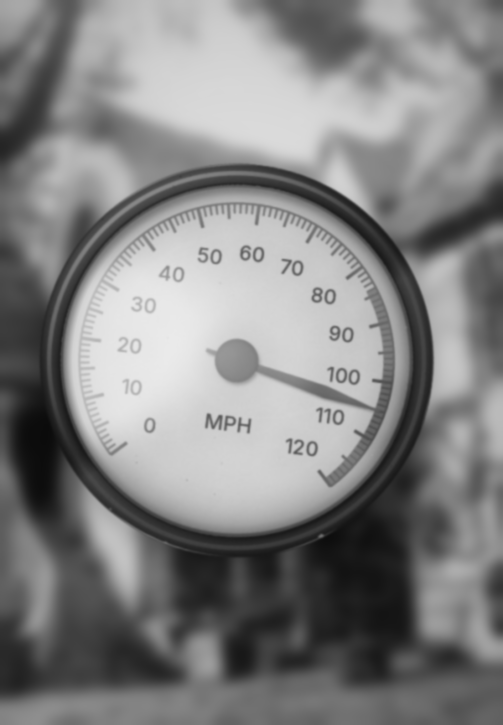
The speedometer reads 105 mph
